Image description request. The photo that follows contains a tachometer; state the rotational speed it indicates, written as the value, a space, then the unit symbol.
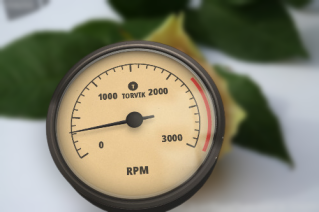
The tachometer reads 300 rpm
